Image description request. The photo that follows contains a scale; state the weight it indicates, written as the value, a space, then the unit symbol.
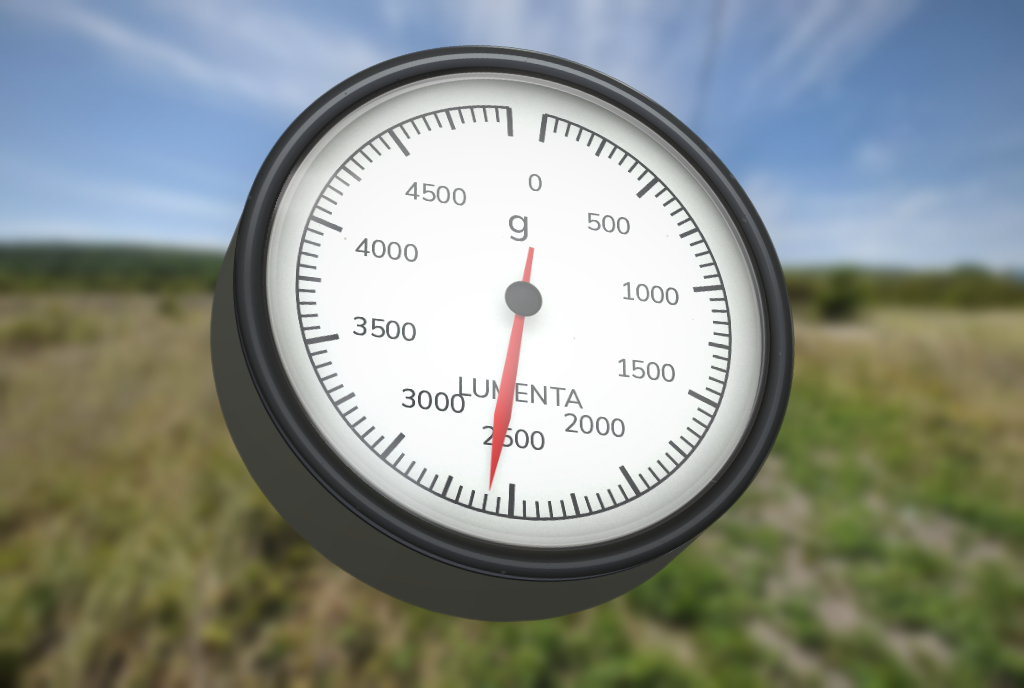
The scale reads 2600 g
